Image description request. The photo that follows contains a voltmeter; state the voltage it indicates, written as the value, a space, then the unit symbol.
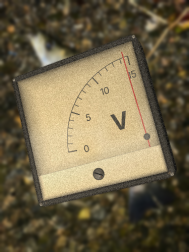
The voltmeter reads 14.5 V
